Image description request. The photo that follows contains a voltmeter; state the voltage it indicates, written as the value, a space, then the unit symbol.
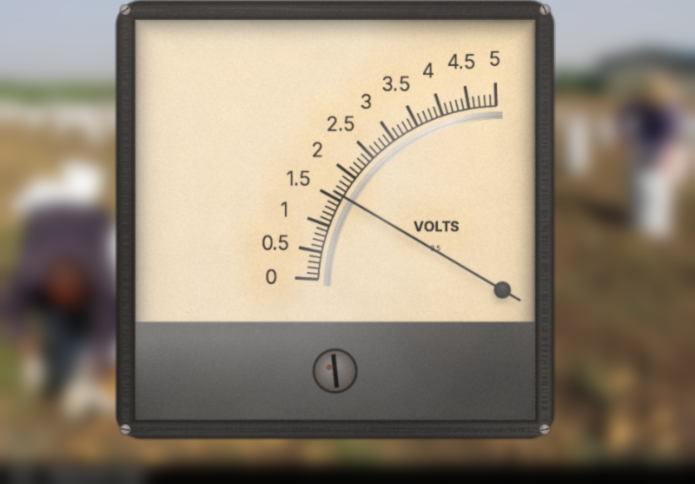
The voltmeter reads 1.6 V
